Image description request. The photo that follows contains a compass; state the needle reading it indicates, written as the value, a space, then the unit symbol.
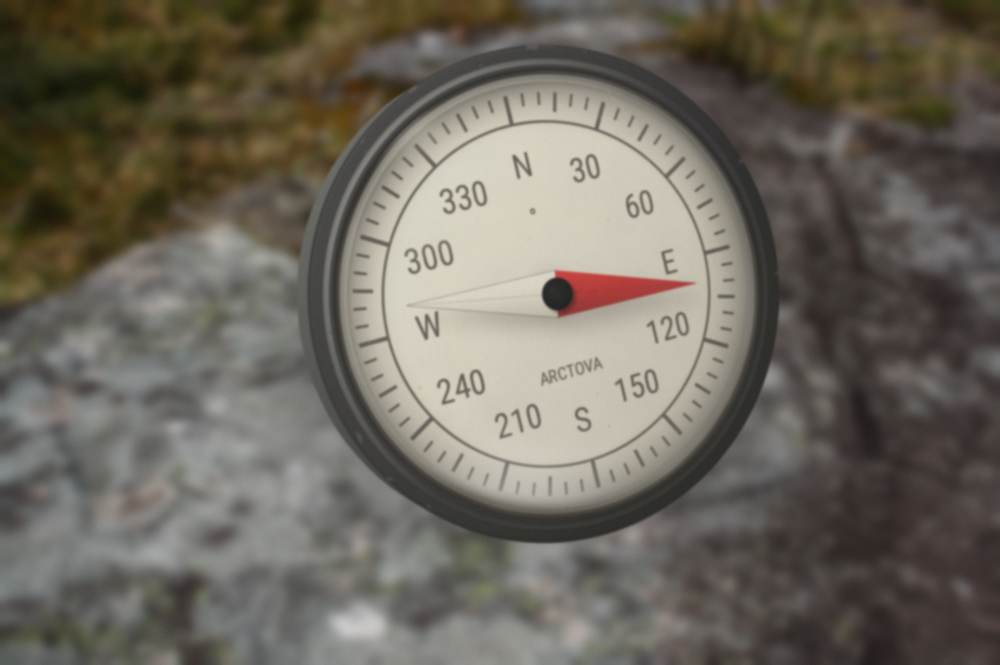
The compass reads 100 °
